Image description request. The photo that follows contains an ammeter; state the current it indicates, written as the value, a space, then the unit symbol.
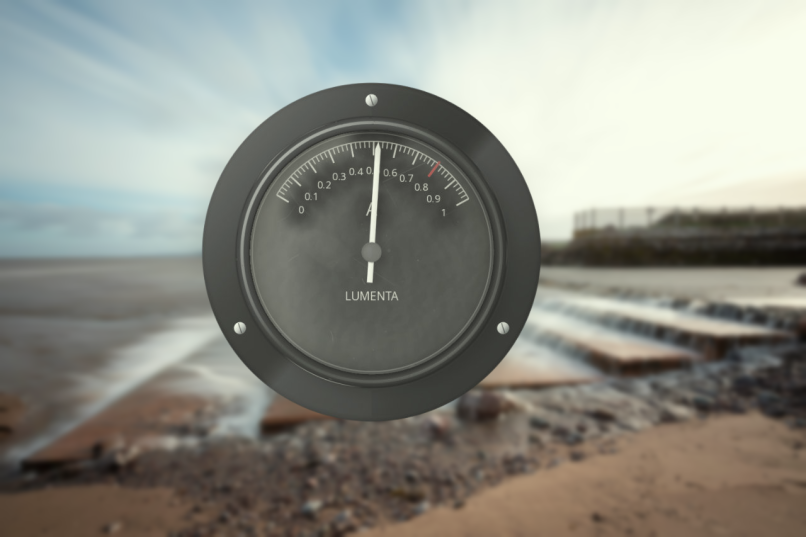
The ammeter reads 0.52 A
